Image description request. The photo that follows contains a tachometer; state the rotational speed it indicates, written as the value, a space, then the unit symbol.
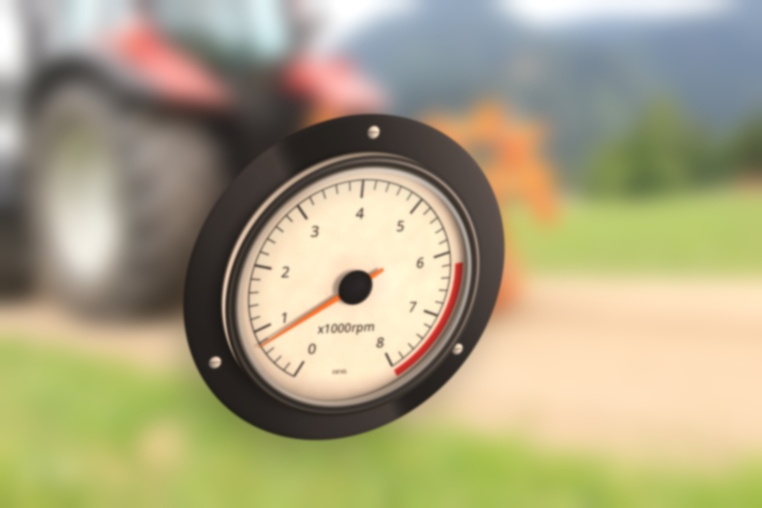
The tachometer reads 800 rpm
